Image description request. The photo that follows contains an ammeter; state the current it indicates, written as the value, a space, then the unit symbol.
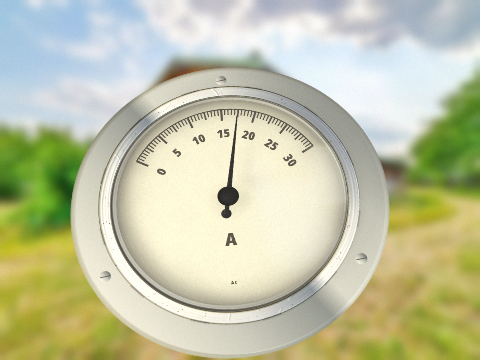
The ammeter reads 17.5 A
